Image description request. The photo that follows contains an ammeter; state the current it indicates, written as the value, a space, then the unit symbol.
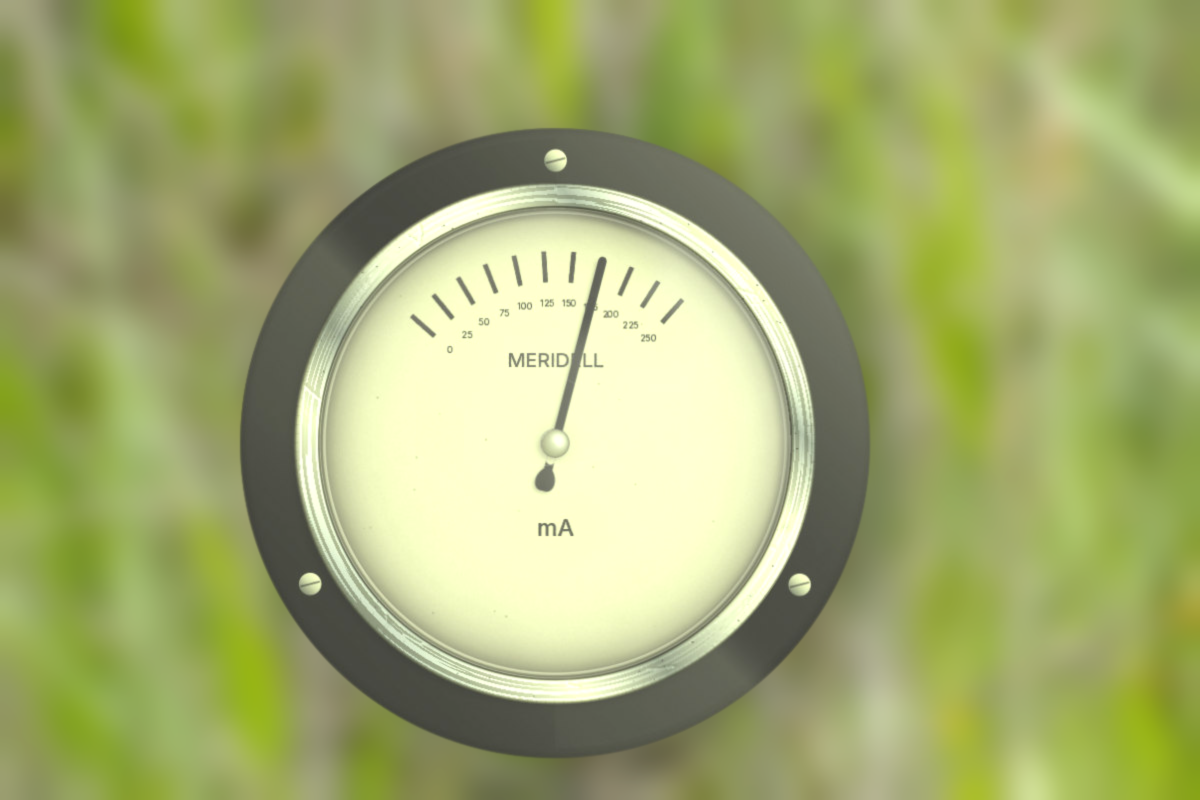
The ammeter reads 175 mA
